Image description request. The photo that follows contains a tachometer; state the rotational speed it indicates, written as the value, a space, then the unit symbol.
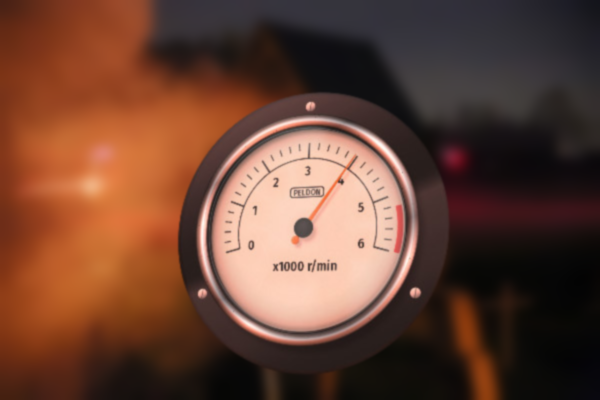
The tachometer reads 4000 rpm
